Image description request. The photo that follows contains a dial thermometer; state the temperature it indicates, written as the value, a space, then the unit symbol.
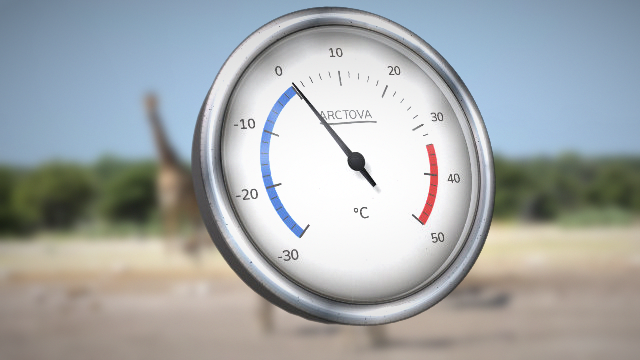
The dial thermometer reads 0 °C
